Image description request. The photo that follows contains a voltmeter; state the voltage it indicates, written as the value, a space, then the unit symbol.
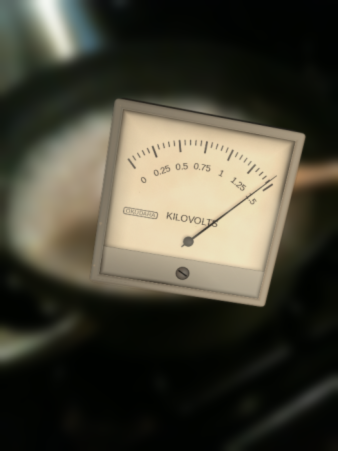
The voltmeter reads 1.45 kV
